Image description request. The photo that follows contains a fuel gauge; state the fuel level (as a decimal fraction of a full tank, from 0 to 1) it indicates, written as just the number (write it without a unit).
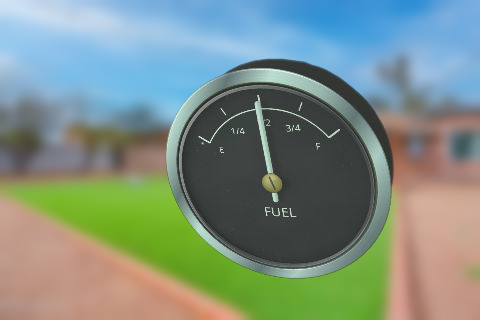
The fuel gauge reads 0.5
